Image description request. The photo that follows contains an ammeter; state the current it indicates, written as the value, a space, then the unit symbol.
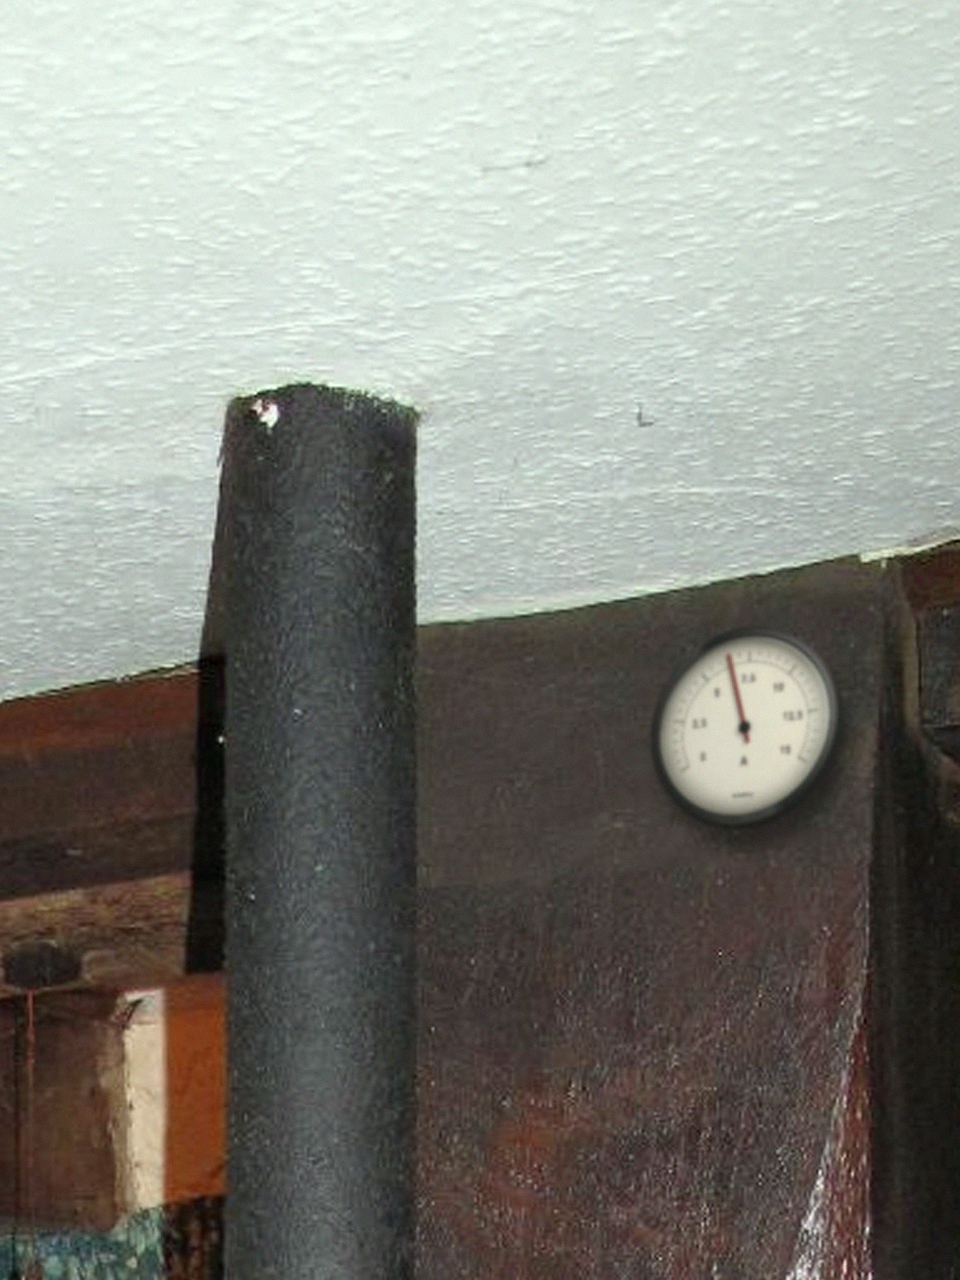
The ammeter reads 6.5 A
